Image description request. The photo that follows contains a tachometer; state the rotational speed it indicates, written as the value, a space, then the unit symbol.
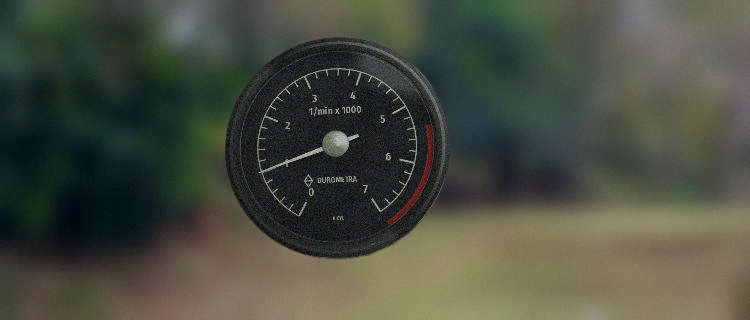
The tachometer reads 1000 rpm
